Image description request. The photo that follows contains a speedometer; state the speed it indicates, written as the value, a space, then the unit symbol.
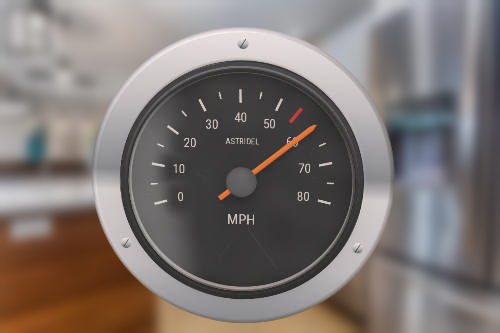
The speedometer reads 60 mph
